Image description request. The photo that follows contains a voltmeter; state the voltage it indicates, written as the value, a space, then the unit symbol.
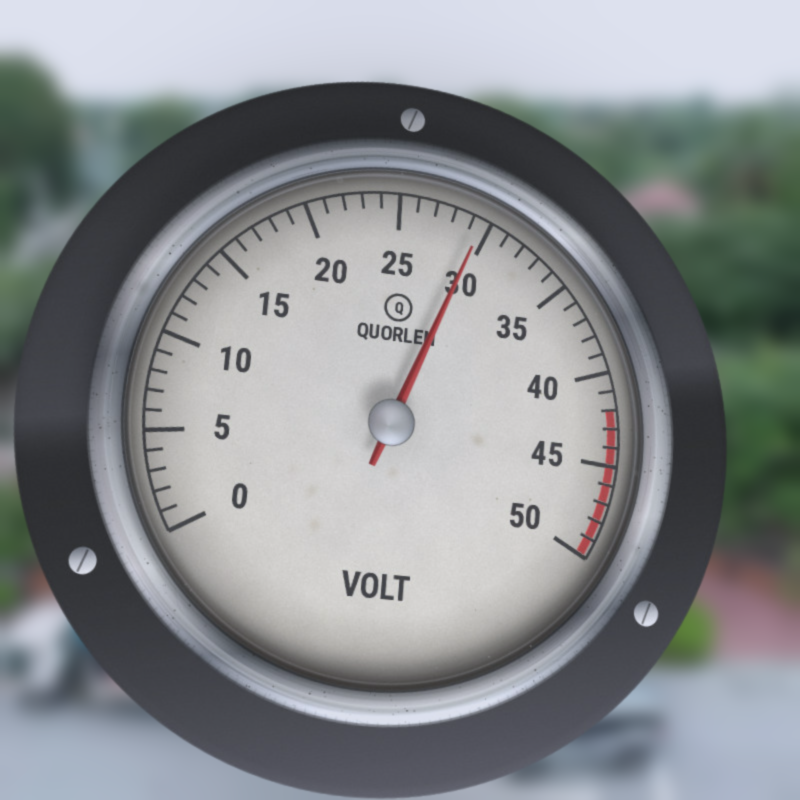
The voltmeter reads 29.5 V
